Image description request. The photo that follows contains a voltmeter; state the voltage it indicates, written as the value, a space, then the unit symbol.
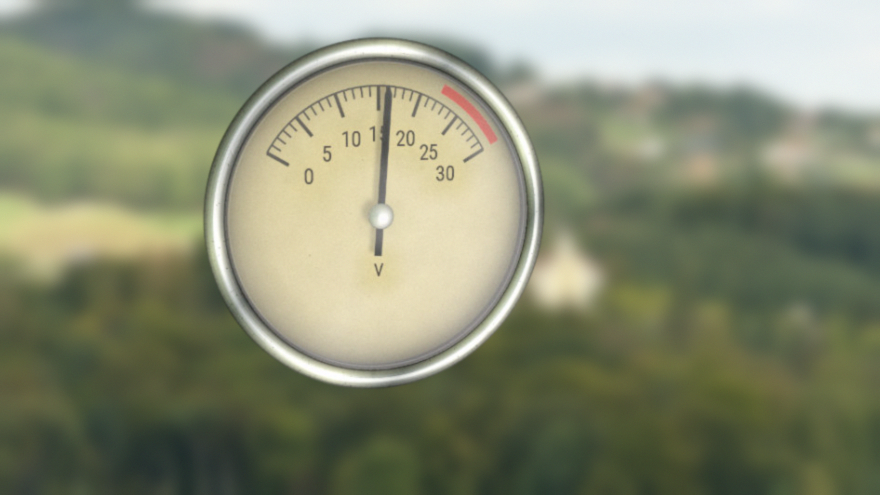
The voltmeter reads 16 V
